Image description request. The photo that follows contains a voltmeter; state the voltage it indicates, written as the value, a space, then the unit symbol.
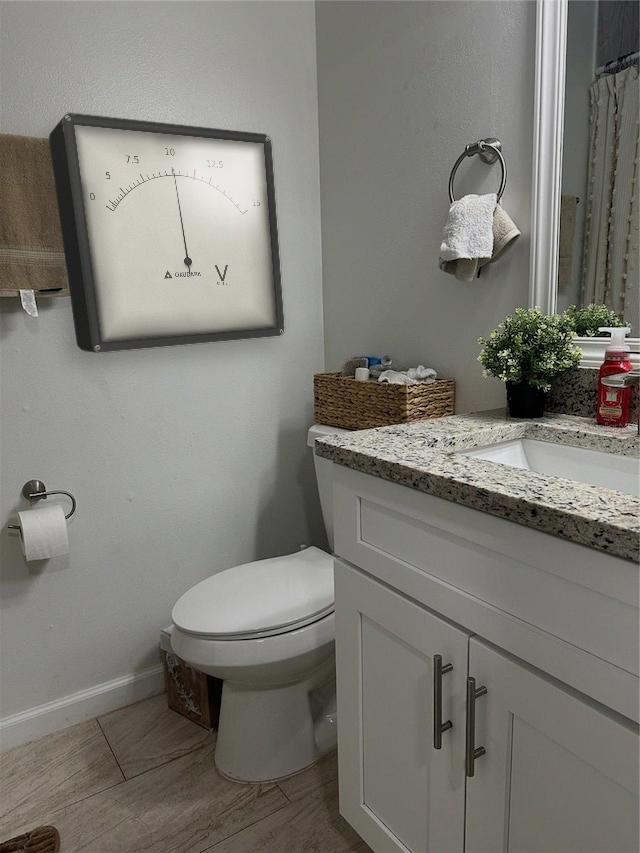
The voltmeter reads 10 V
